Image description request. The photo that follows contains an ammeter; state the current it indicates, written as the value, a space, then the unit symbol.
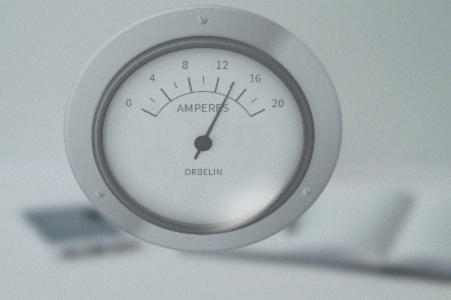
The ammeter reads 14 A
